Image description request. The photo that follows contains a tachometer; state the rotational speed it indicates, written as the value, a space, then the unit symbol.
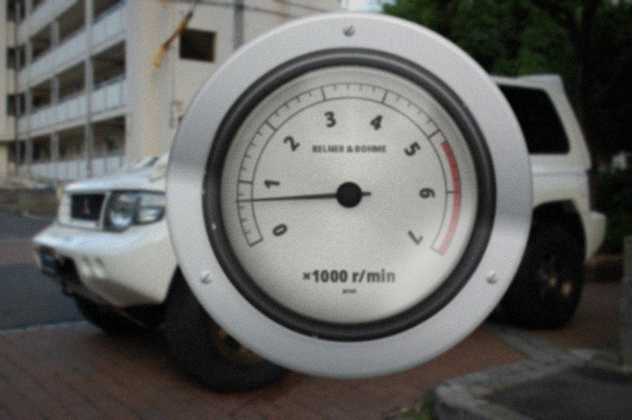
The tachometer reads 700 rpm
